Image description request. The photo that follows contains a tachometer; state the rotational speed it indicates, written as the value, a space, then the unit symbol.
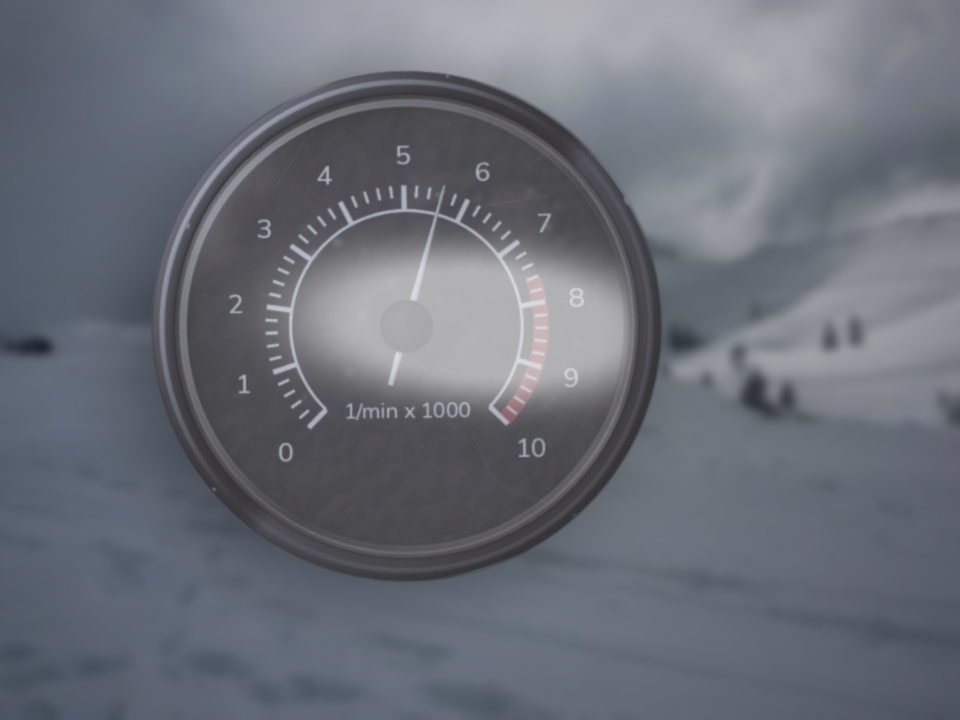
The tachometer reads 5600 rpm
